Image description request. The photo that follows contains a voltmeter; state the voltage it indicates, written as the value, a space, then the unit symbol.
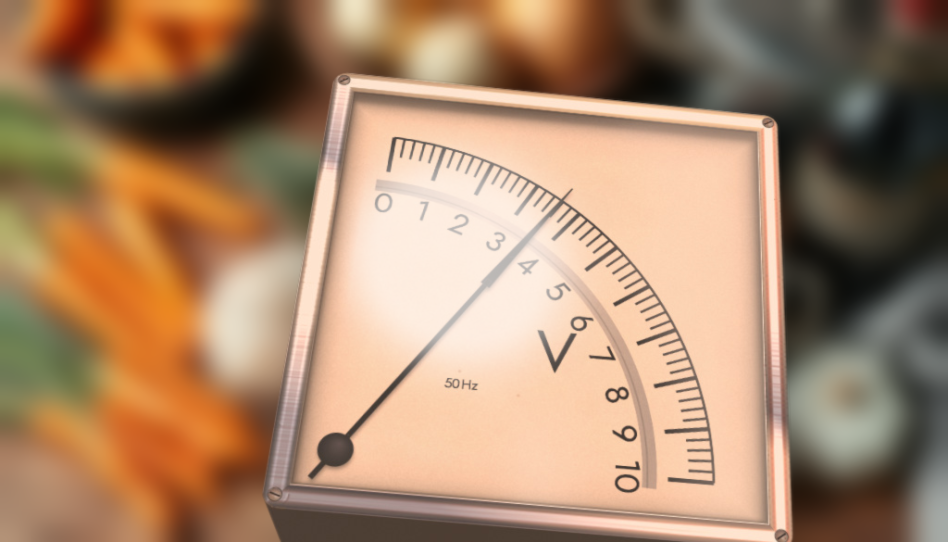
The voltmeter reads 3.6 V
